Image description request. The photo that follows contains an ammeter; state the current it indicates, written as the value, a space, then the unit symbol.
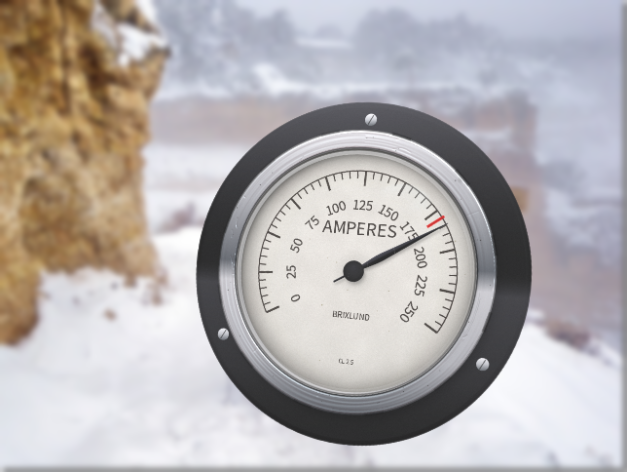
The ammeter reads 185 A
